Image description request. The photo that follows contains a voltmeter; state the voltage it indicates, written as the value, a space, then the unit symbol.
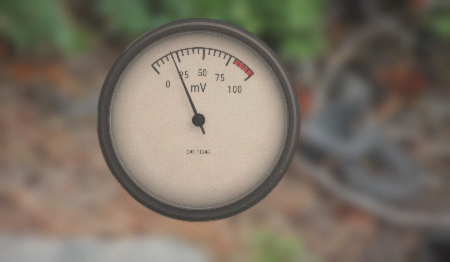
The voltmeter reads 20 mV
